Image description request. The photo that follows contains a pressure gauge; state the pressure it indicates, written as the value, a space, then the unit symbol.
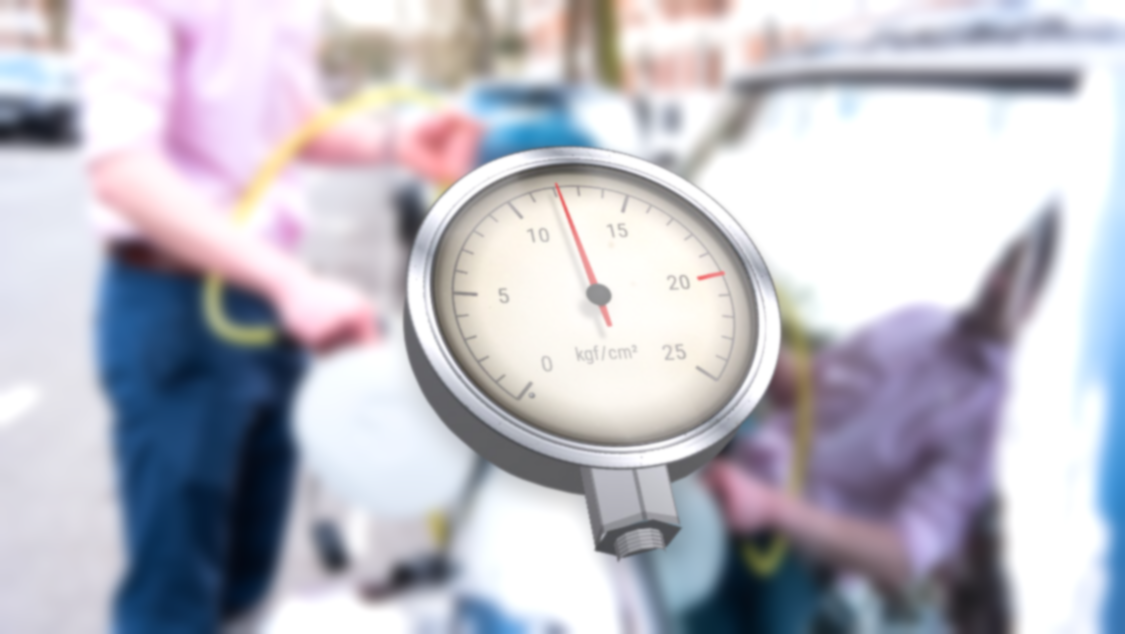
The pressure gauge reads 12 kg/cm²
